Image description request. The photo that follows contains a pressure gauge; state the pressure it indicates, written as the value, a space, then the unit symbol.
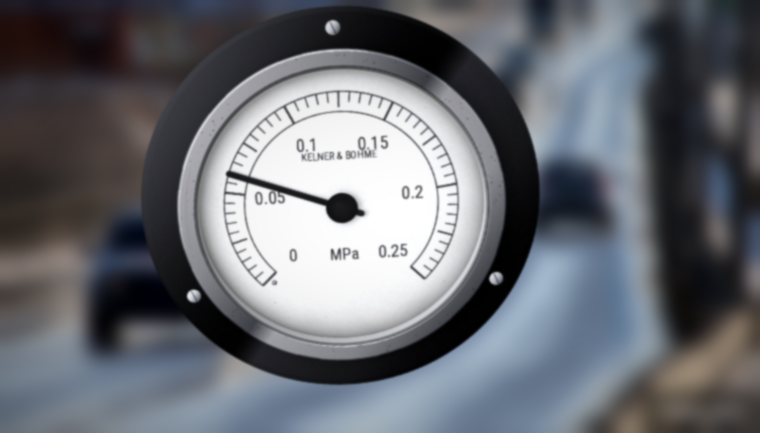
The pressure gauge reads 0.06 MPa
